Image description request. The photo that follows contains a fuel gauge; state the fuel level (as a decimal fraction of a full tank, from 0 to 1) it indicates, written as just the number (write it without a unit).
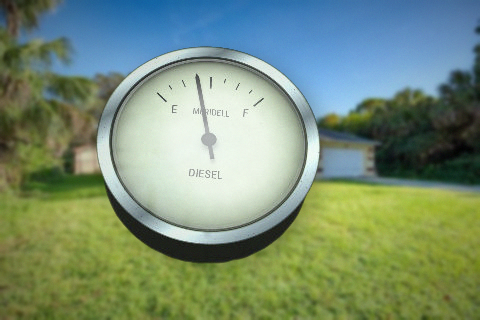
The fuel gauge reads 0.375
